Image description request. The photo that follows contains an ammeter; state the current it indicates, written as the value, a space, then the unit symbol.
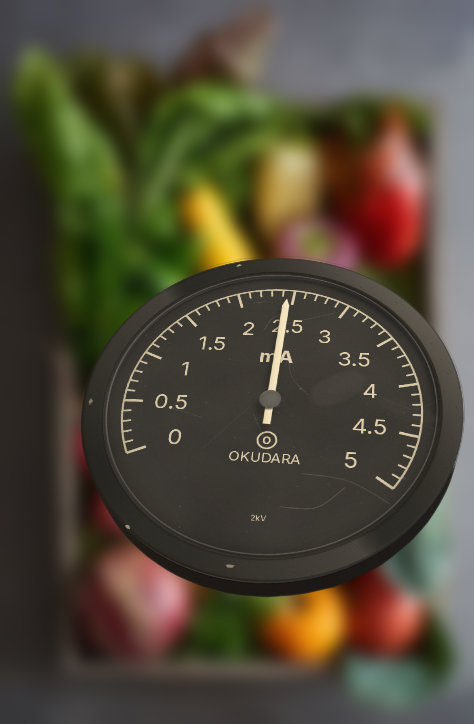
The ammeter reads 2.45 mA
